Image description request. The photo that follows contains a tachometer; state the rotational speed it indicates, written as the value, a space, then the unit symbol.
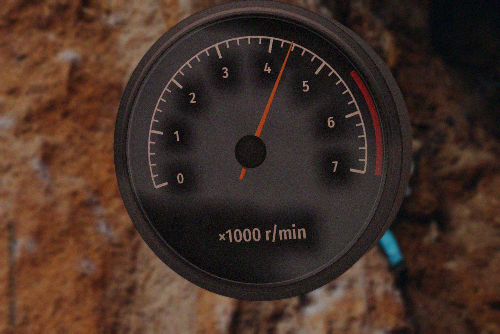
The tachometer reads 4400 rpm
